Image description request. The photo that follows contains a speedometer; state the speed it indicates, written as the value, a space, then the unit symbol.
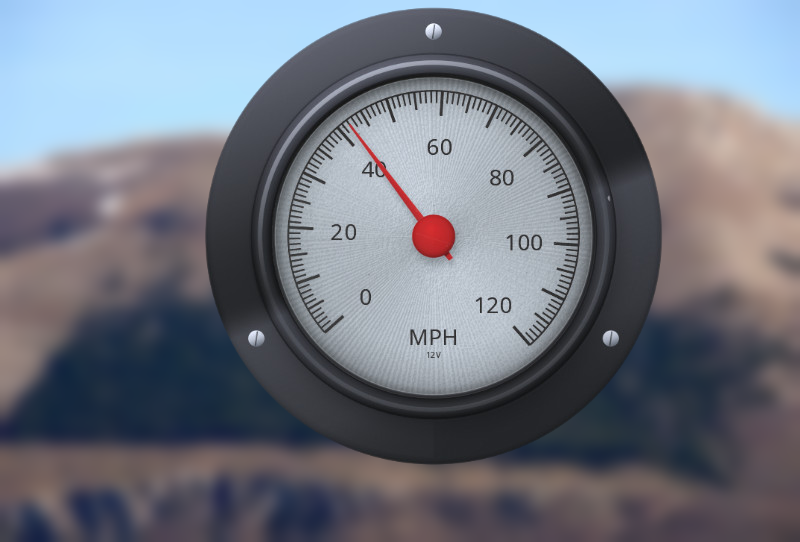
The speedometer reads 42 mph
